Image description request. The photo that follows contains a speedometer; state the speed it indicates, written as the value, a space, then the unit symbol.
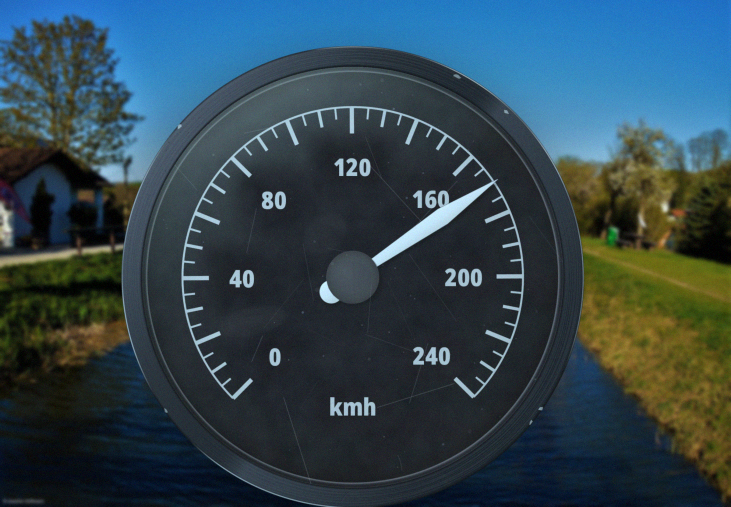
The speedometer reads 170 km/h
